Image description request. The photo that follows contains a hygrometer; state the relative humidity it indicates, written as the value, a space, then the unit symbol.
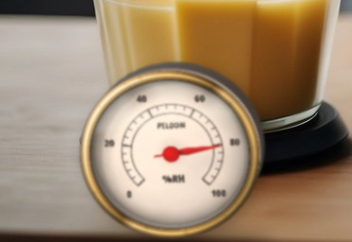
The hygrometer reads 80 %
